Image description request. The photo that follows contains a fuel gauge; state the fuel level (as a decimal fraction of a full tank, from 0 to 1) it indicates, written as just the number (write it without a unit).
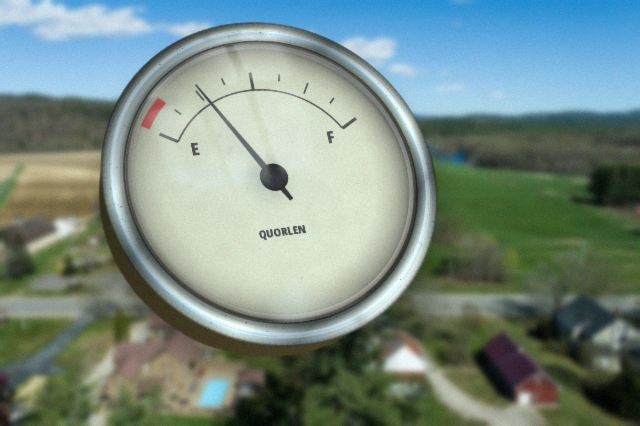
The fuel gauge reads 0.25
